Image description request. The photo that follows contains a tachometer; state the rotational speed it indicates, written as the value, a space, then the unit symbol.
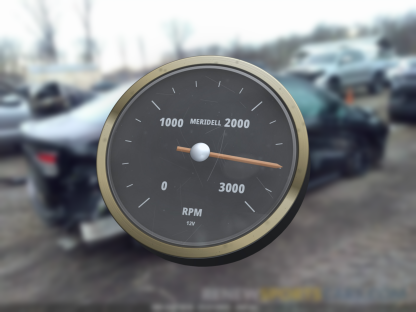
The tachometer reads 2600 rpm
